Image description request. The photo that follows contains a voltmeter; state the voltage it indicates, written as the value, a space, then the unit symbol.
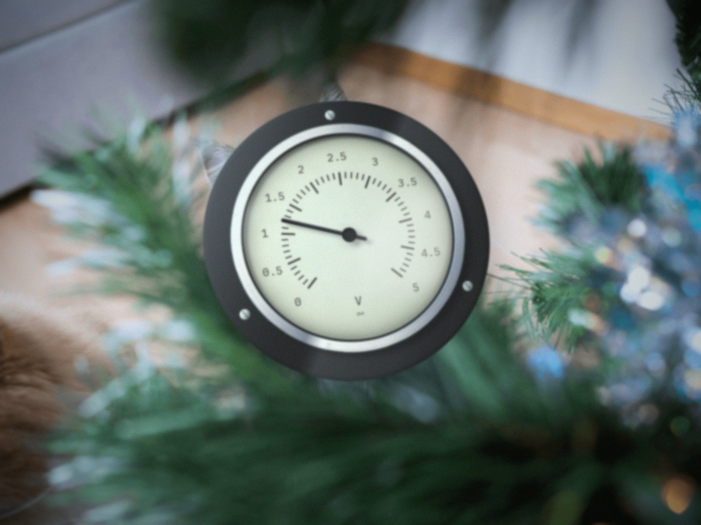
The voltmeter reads 1.2 V
